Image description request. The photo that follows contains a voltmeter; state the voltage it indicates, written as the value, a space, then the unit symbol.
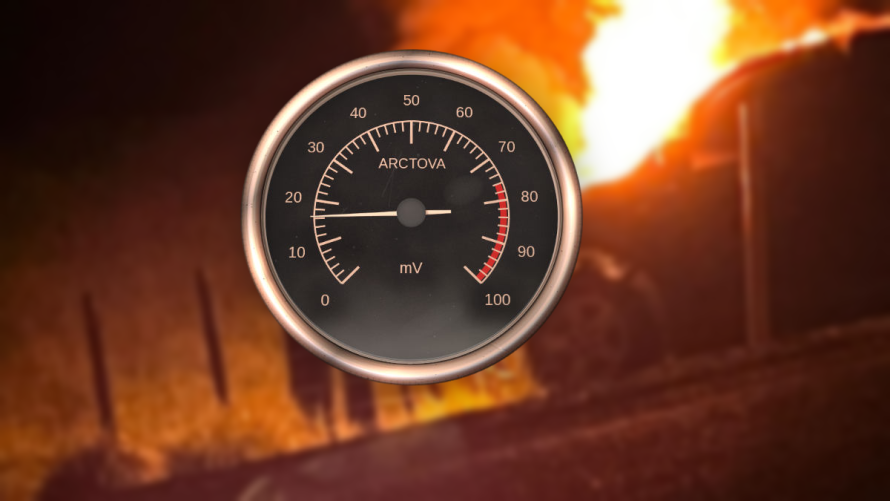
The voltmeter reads 16 mV
